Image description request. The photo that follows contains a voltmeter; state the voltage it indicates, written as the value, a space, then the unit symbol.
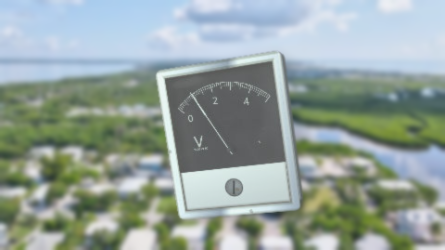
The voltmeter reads 1 V
